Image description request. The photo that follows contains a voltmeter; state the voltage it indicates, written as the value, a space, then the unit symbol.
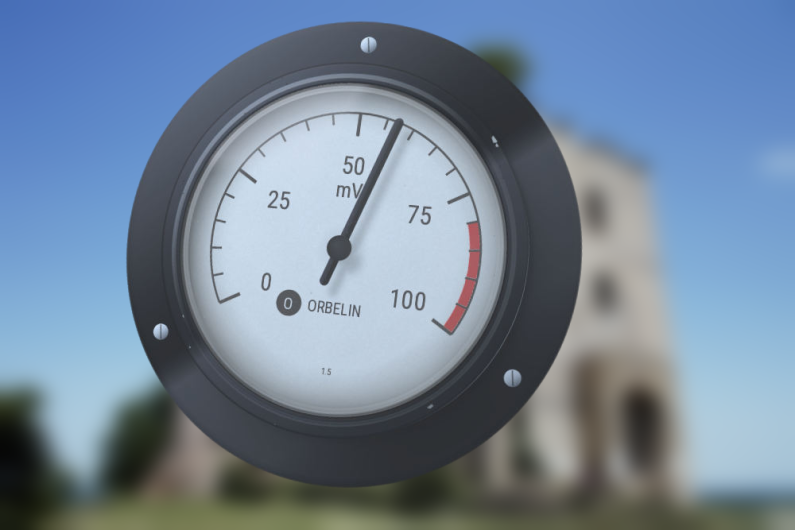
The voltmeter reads 57.5 mV
